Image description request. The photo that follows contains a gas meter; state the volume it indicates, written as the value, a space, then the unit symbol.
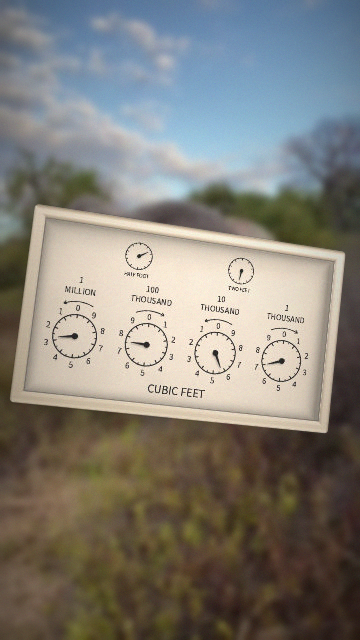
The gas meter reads 275700 ft³
